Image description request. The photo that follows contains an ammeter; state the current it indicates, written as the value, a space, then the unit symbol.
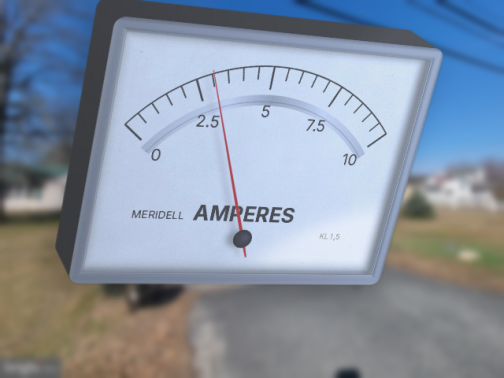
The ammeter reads 3 A
